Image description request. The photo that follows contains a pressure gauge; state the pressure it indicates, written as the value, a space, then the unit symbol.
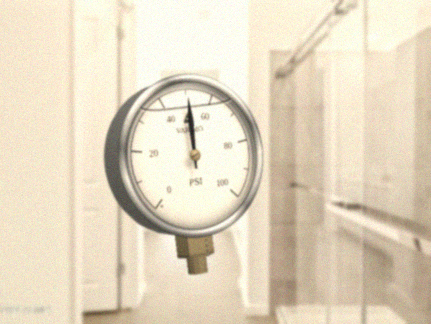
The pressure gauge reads 50 psi
